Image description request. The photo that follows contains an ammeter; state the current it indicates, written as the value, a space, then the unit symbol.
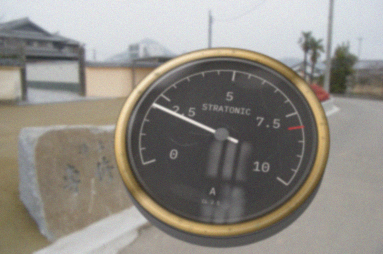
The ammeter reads 2 A
